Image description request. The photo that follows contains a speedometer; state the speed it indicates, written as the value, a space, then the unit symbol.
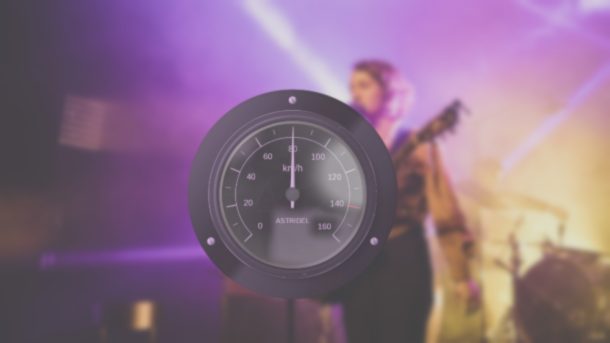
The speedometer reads 80 km/h
